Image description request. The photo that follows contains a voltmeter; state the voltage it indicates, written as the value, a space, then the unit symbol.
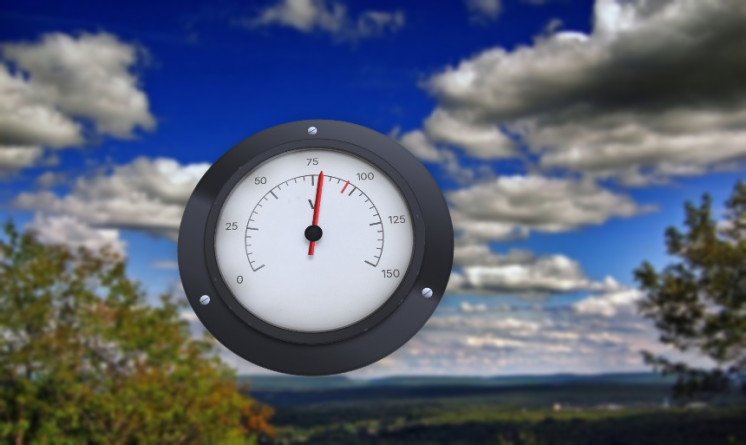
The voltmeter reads 80 V
